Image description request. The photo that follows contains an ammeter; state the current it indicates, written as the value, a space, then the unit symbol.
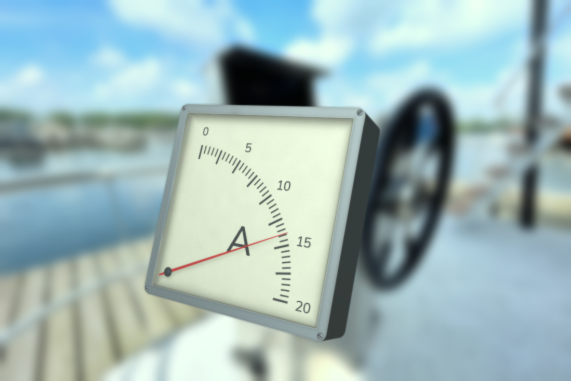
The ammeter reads 14 A
